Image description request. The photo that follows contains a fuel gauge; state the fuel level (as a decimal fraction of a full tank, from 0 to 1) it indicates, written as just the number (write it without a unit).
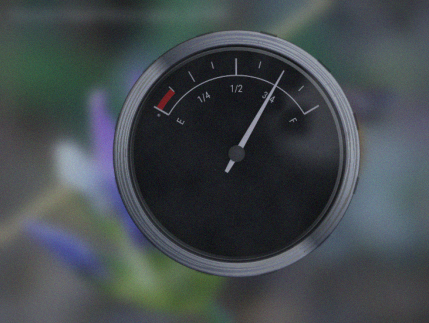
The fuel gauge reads 0.75
